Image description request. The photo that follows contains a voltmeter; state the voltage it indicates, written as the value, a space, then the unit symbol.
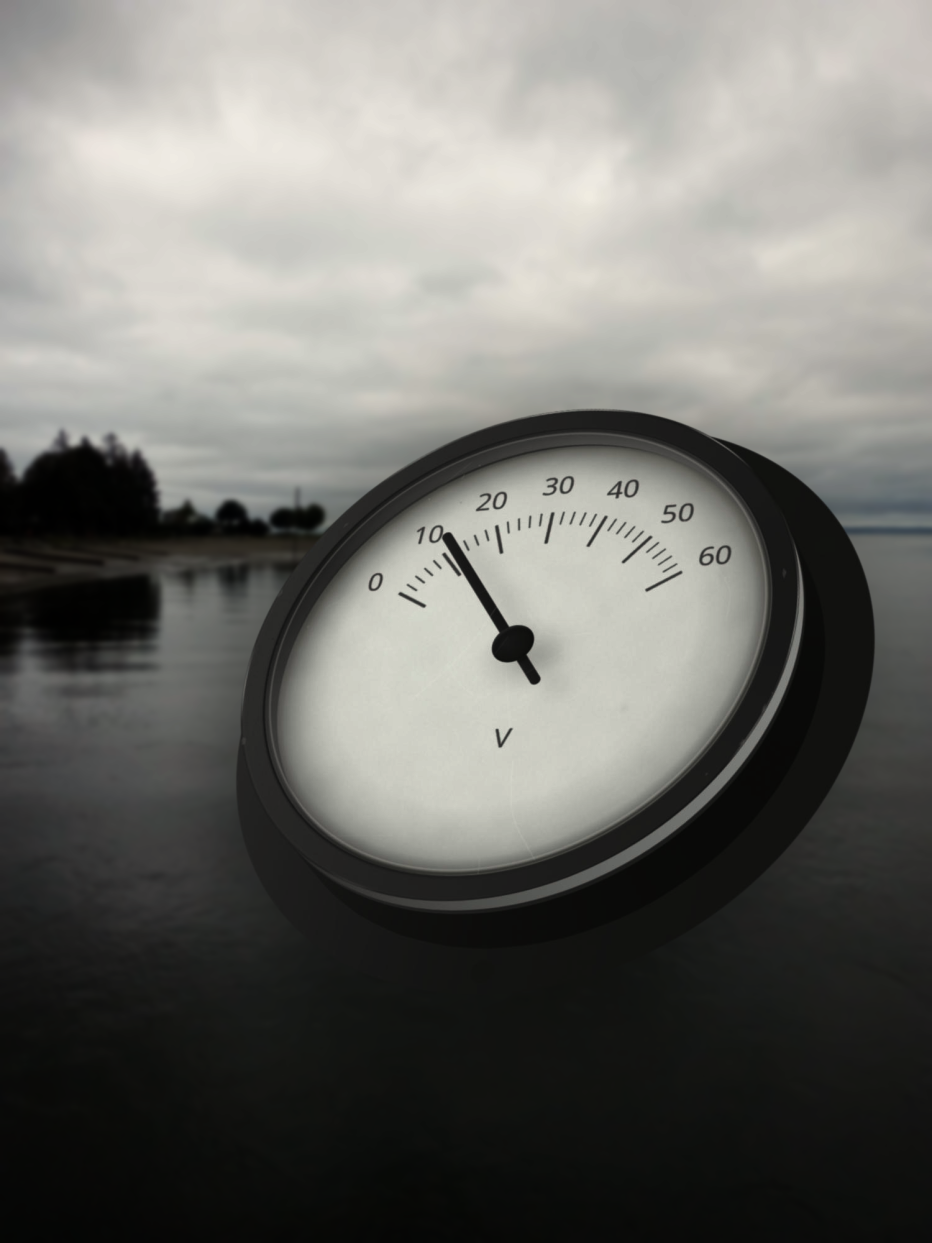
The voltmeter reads 12 V
